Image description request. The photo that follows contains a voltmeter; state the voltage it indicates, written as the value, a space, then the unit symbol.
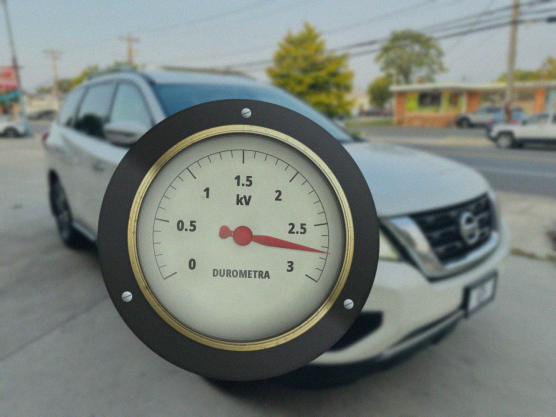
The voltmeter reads 2.75 kV
